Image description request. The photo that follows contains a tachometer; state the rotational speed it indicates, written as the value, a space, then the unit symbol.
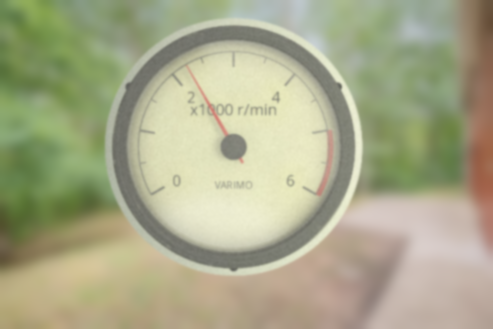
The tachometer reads 2250 rpm
